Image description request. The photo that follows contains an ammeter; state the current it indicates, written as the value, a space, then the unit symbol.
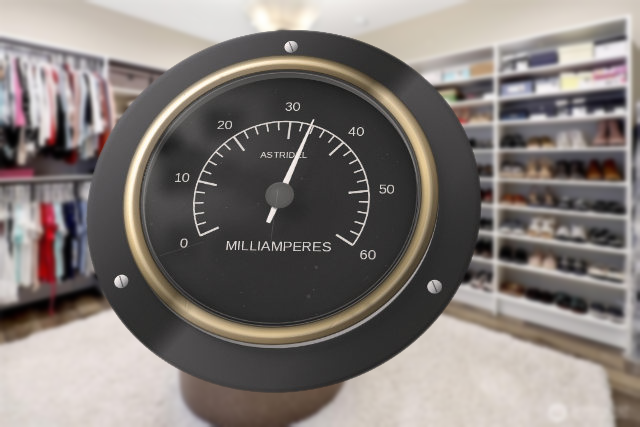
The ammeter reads 34 mA
